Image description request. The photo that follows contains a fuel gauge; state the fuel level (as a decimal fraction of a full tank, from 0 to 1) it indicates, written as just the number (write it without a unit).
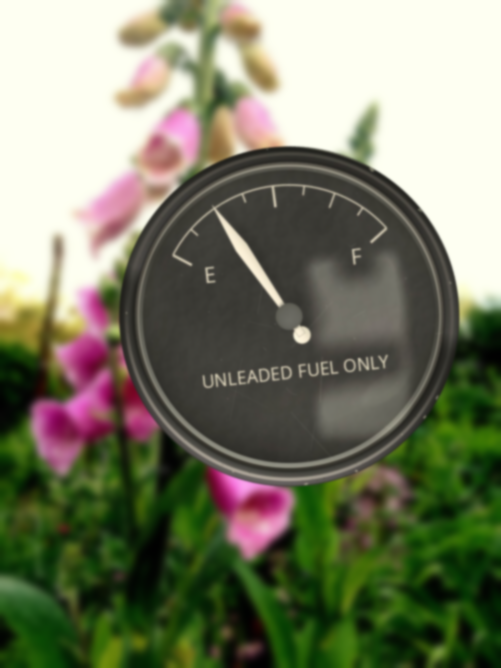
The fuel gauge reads 0.25
